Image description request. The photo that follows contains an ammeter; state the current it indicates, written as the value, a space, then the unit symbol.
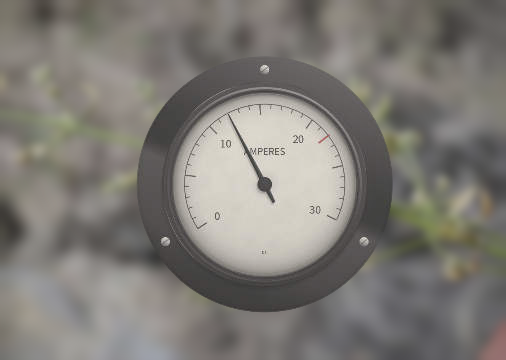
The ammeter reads 12 A
